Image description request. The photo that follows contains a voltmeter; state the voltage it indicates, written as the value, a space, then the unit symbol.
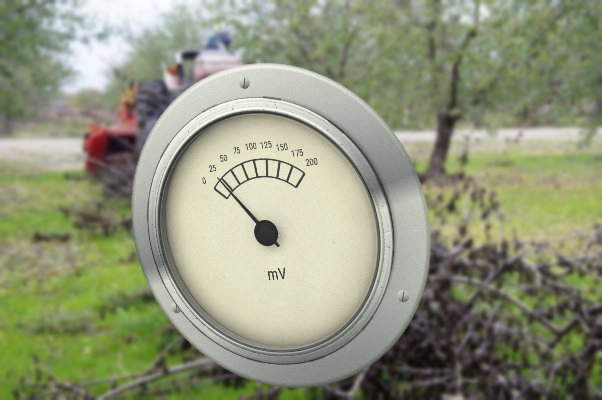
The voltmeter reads 25 mV
